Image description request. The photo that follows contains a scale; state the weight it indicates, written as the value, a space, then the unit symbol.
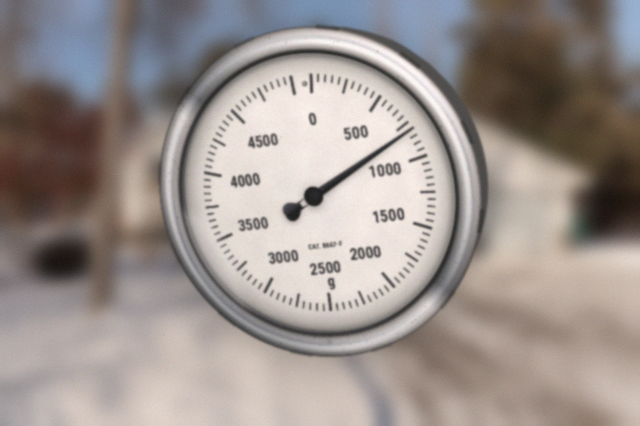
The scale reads 800 g
